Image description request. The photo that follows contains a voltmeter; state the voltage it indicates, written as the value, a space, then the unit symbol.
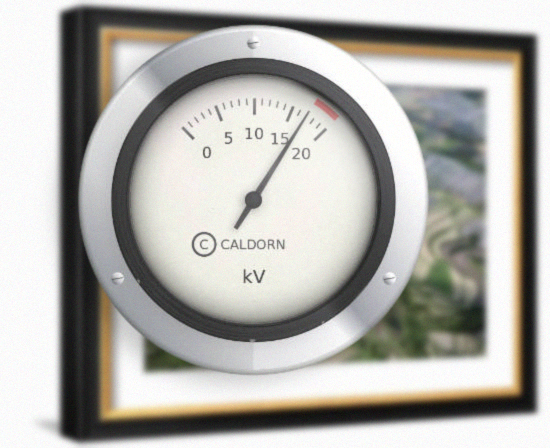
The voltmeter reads 17 kV
